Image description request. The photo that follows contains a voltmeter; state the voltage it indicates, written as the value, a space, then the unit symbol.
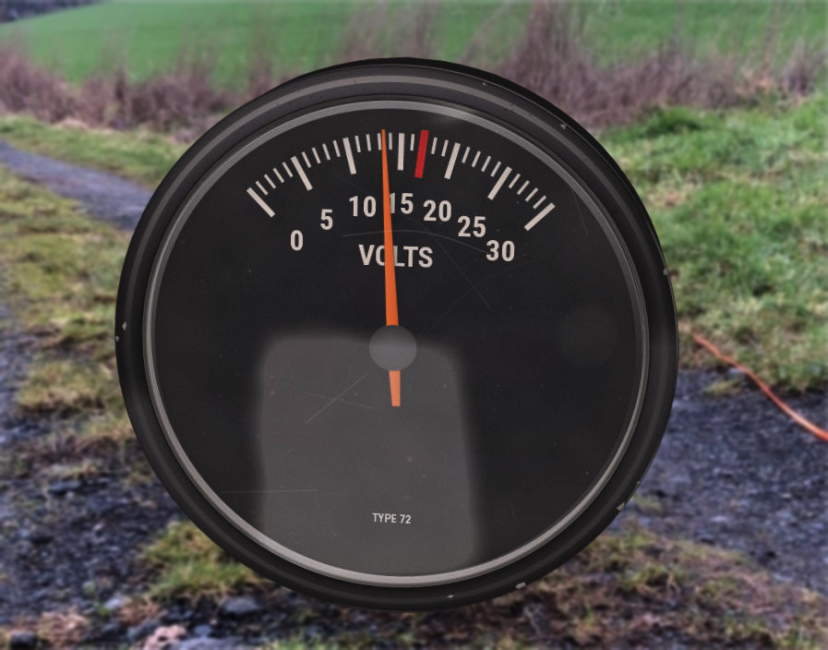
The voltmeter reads 13.5 V
